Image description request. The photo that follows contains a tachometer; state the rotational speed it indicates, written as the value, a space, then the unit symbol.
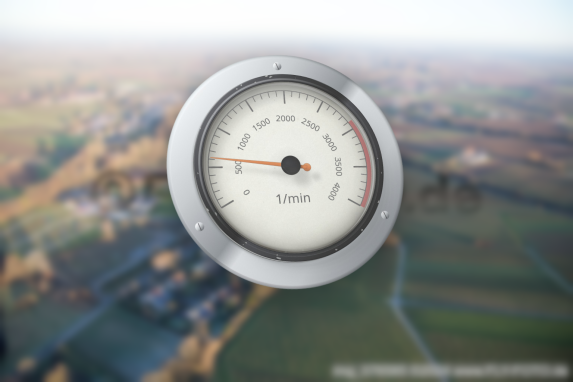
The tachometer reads 600 rpm
